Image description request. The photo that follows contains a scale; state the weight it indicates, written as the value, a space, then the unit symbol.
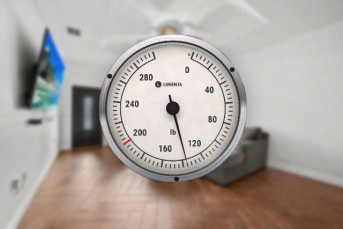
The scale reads 136 lb
